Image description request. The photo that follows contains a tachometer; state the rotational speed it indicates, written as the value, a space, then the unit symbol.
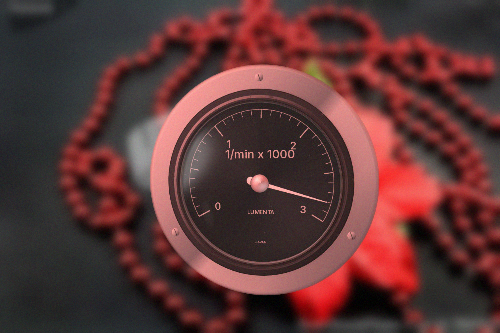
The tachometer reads 2800 rpm
